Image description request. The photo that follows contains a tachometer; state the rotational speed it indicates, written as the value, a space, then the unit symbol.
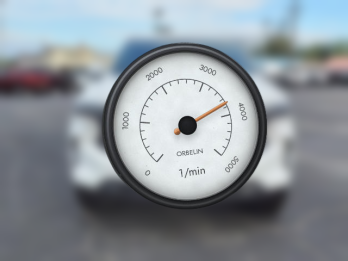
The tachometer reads 3700 rpm
